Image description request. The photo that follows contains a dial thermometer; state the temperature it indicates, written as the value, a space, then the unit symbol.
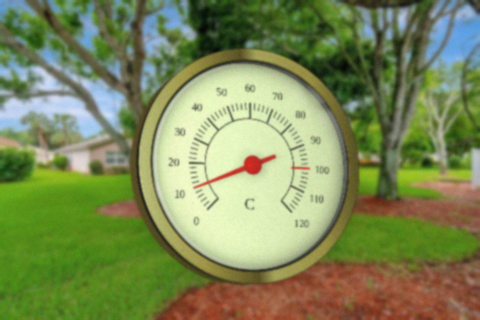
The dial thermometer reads 10 °C
